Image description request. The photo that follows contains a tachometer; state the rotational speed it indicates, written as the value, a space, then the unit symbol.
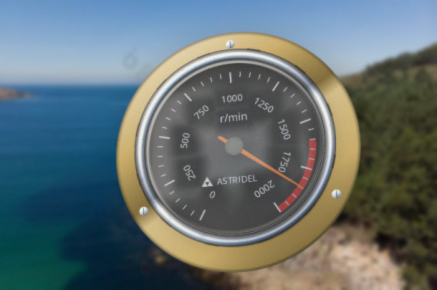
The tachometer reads 1850 rpm
